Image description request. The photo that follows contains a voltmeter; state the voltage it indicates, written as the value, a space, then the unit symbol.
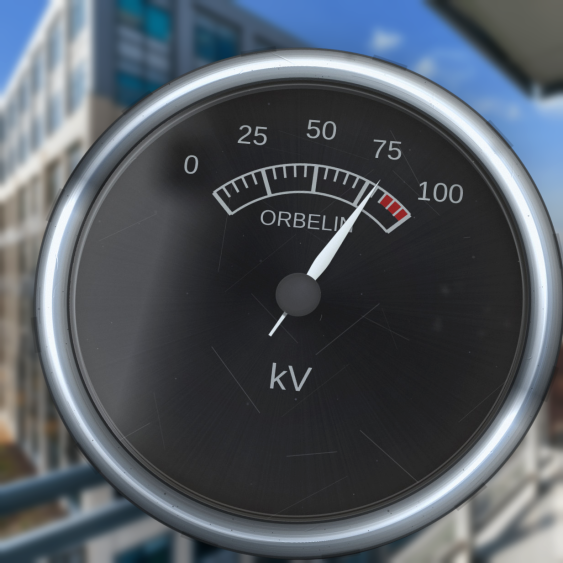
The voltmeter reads 80 kV
